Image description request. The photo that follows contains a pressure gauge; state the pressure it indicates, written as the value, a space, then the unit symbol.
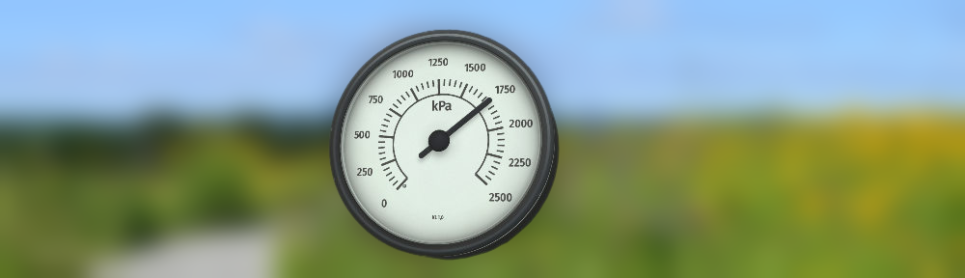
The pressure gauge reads 1750 kPa
